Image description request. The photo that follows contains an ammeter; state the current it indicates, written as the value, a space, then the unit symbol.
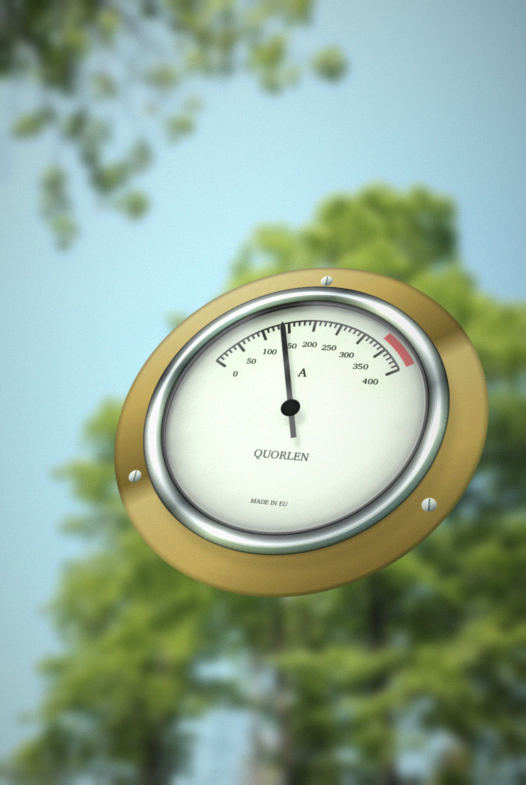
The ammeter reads 140 A
